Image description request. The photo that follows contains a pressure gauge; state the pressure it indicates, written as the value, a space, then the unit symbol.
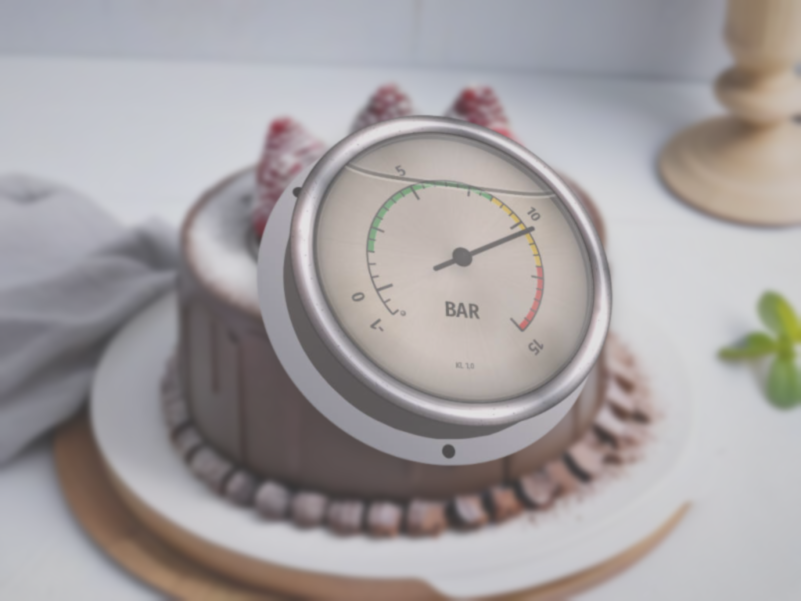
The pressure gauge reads 10.5 bar
